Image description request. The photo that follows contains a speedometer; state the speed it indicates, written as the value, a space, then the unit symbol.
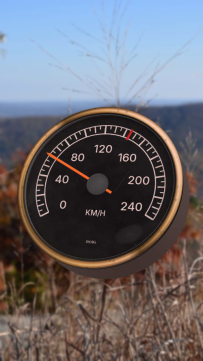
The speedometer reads 60 km/h
